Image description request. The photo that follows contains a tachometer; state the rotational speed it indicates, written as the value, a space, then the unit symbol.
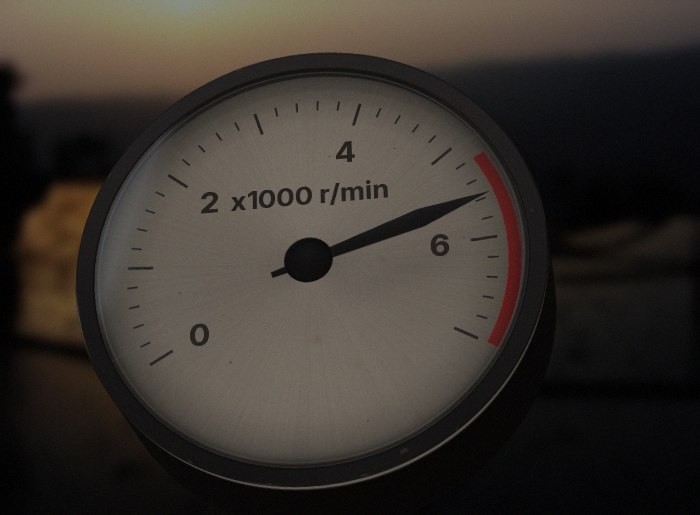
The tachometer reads 5600 rpm
